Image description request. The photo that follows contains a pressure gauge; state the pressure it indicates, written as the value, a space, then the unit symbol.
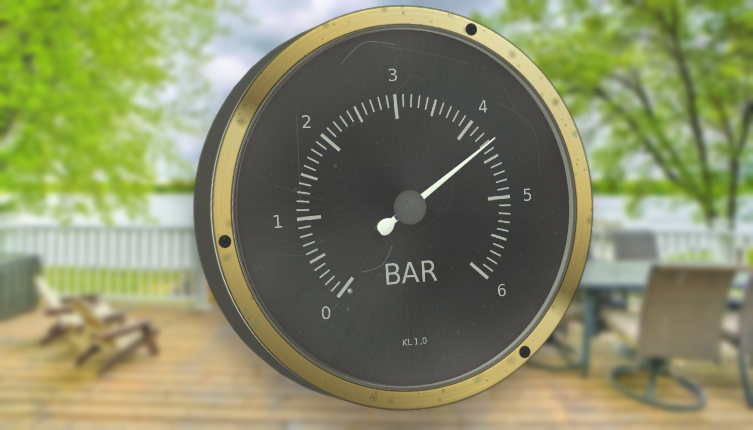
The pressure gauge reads 4.3 bar
